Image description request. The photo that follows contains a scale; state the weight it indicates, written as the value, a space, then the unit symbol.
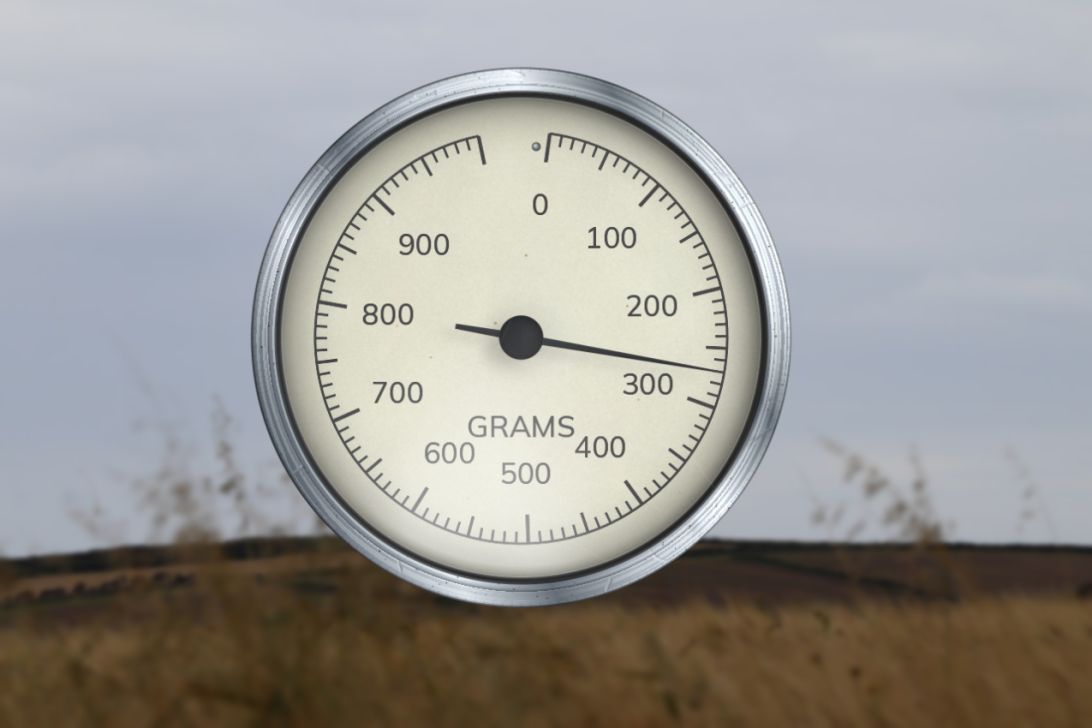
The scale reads 270 g
